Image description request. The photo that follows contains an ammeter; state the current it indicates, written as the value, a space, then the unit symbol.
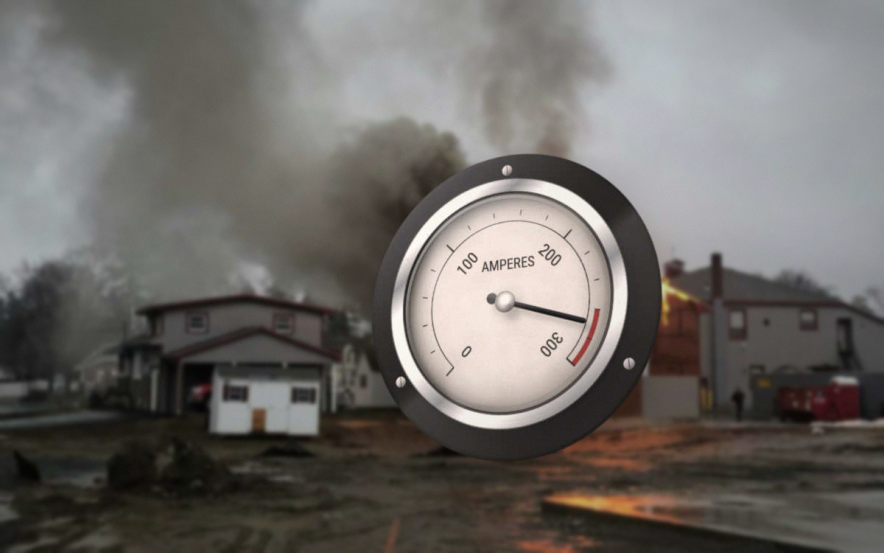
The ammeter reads 270 A
